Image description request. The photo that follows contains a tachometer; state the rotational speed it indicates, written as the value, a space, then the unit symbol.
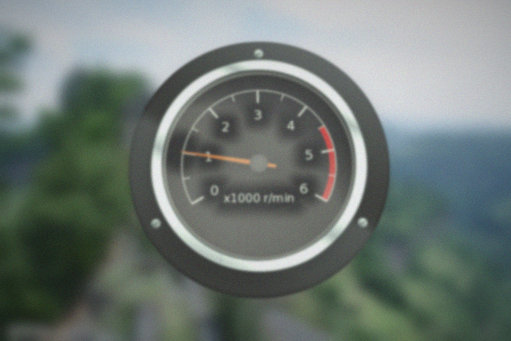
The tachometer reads 1000 rpm
